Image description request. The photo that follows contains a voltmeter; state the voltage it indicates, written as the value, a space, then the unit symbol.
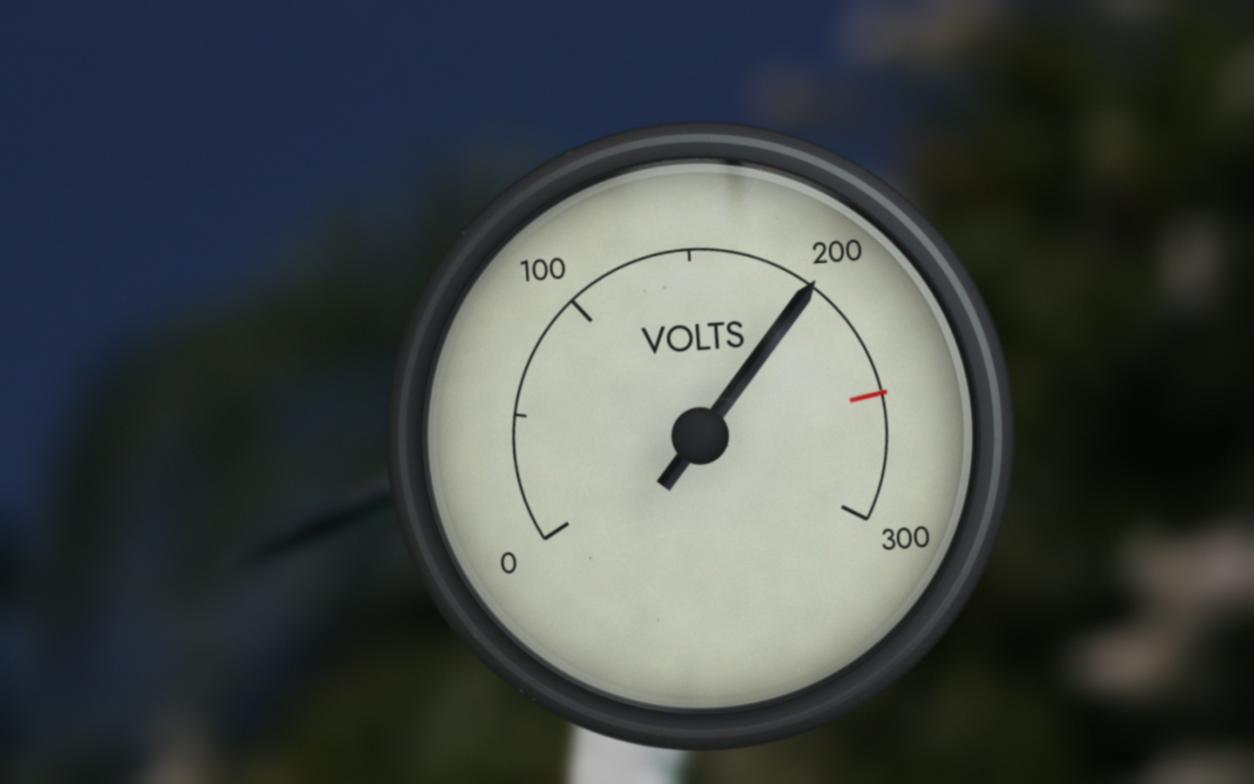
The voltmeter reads 200 V
